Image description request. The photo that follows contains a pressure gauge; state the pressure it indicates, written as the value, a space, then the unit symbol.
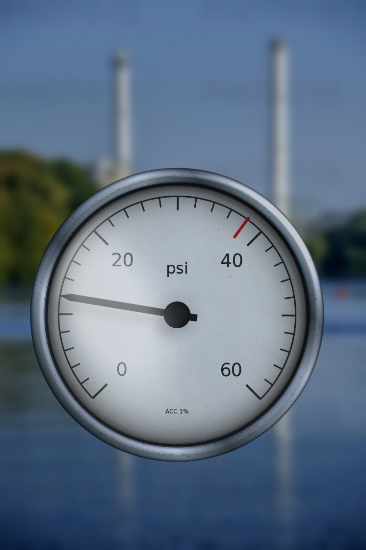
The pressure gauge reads 12 psi
